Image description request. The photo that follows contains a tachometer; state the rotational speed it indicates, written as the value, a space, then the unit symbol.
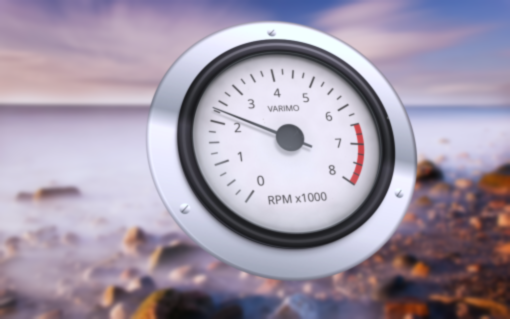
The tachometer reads 2250 rpm
